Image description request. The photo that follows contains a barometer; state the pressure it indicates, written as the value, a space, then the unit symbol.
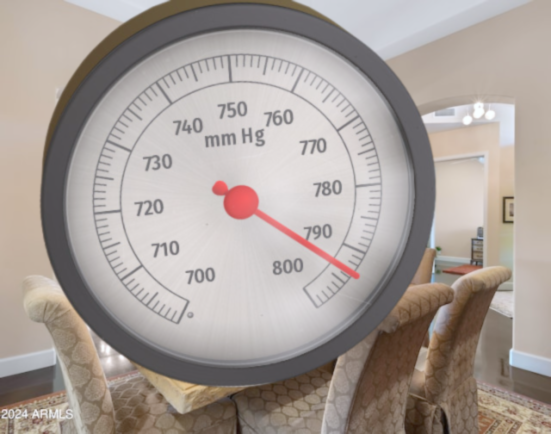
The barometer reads 793 mmHg
